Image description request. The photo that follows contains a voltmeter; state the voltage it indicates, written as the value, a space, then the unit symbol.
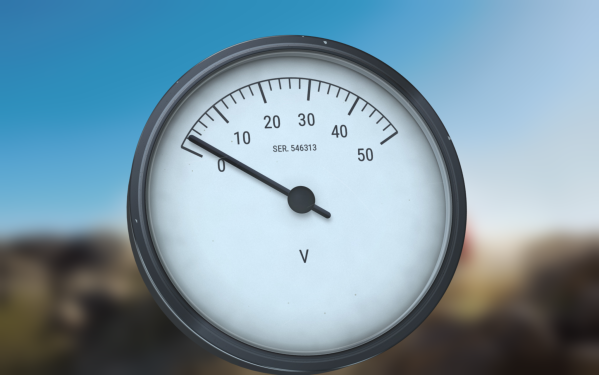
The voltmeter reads 2 V
